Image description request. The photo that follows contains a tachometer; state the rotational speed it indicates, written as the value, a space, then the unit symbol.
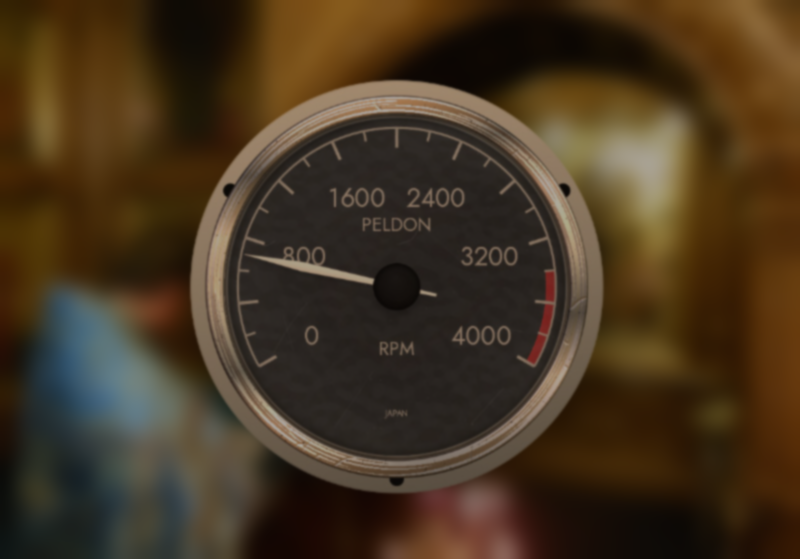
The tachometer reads 700 rpm
